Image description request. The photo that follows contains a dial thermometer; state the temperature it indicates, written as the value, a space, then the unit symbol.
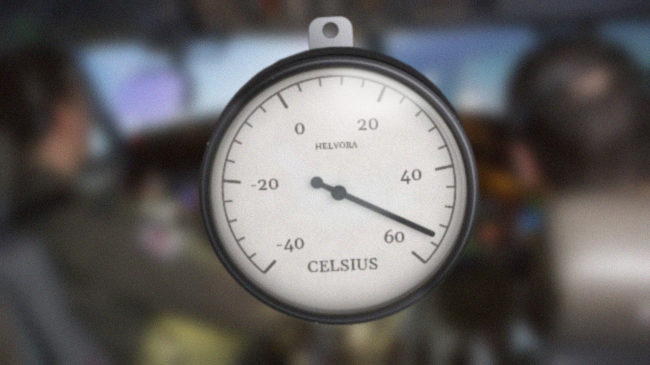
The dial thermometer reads 54 °C
